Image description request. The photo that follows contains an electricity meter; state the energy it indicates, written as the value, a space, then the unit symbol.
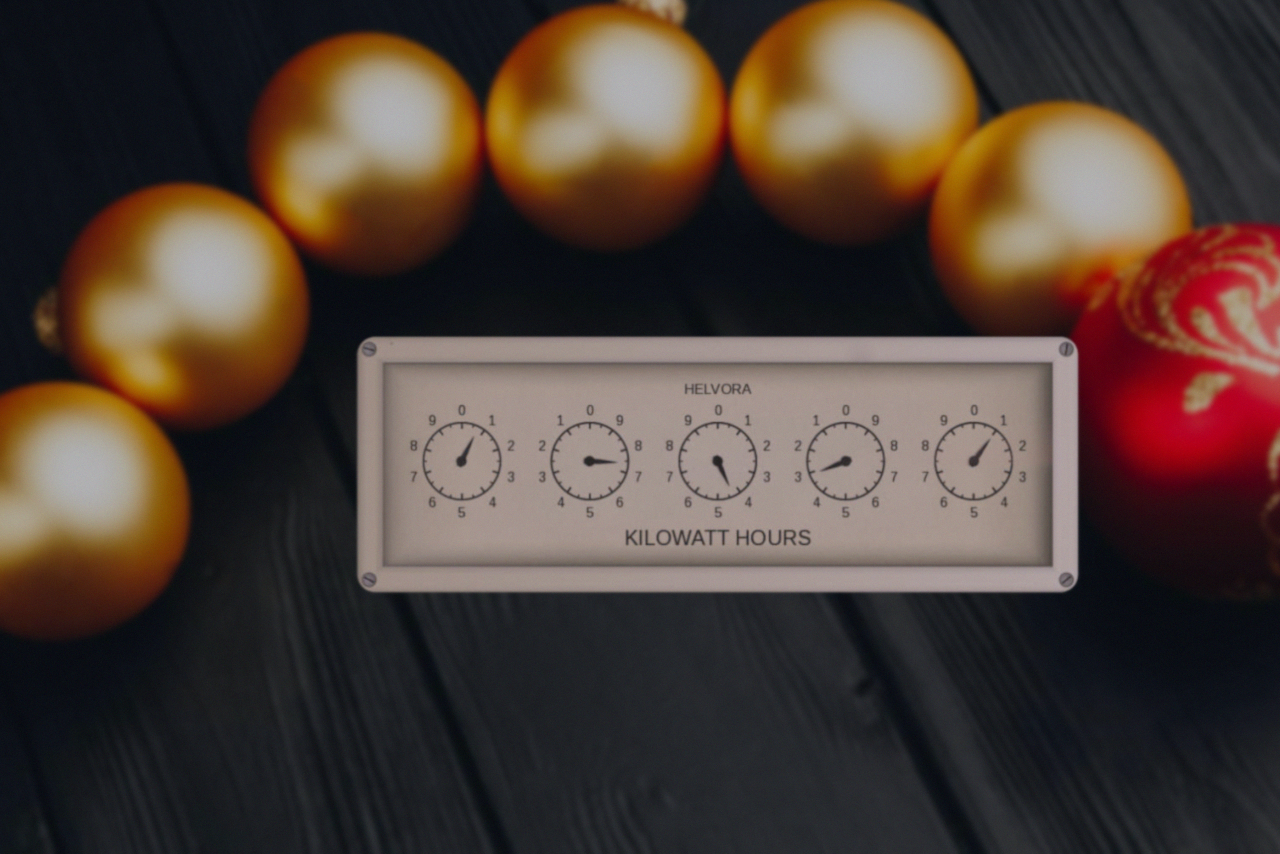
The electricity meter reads 7431 kWh
